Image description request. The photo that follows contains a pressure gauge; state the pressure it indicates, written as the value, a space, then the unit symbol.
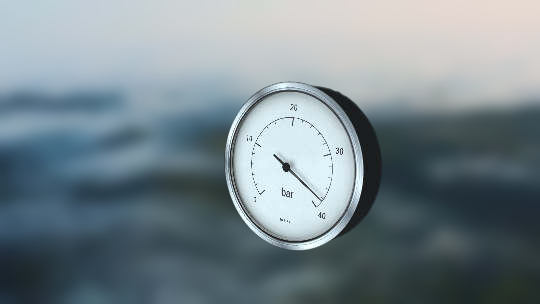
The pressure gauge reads 38 bar
